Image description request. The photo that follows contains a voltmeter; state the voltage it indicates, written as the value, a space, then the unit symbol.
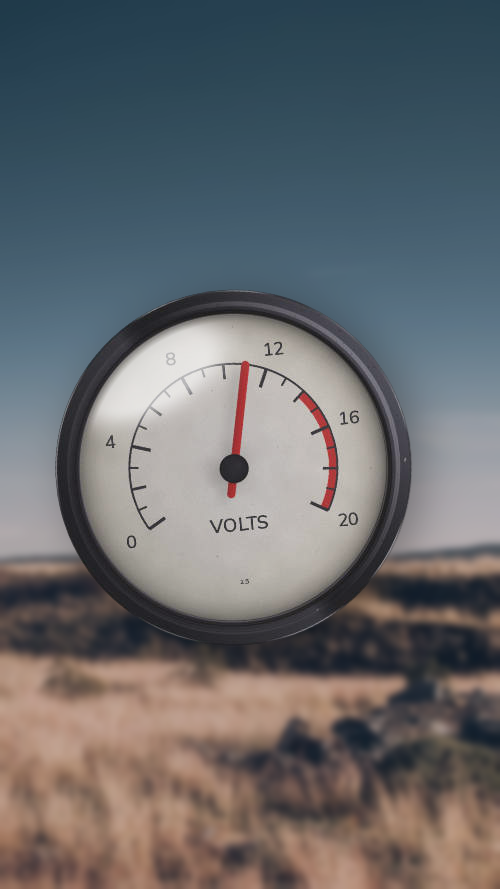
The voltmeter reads 11 V
